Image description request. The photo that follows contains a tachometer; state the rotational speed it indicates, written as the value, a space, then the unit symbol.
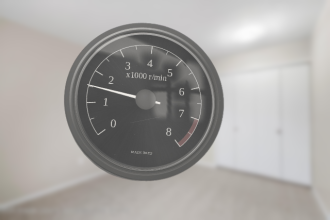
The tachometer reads 1500 rpm
